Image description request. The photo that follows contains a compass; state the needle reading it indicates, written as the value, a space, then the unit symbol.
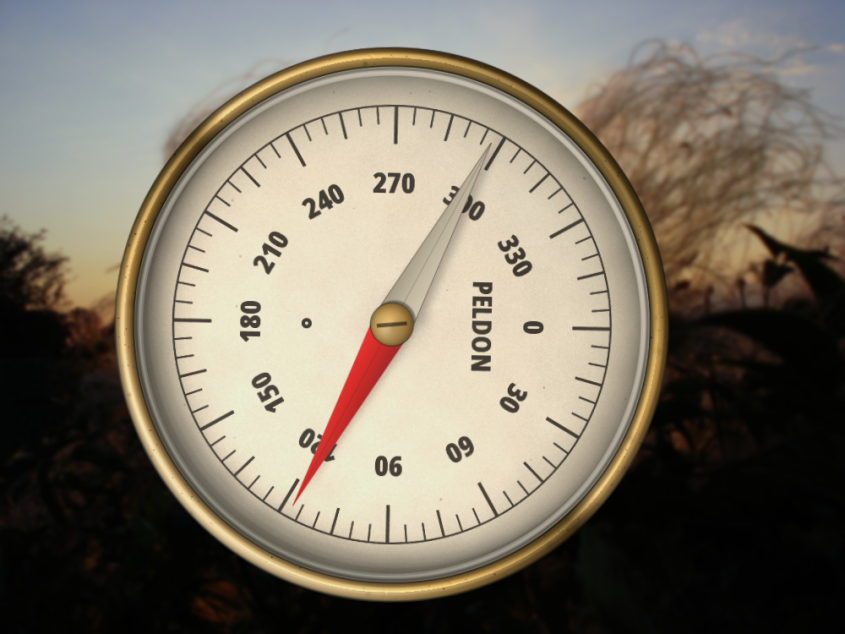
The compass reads 117.5 °
